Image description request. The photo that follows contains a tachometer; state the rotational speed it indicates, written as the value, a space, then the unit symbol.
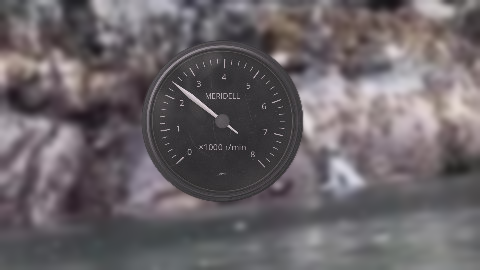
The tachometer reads 2400 rpm
